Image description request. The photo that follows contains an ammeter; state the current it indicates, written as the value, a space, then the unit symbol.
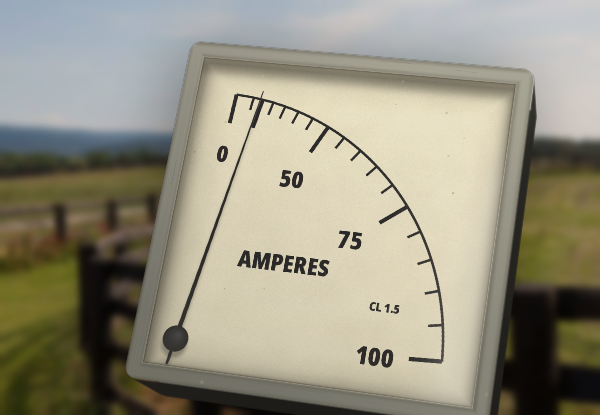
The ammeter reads 25 A
